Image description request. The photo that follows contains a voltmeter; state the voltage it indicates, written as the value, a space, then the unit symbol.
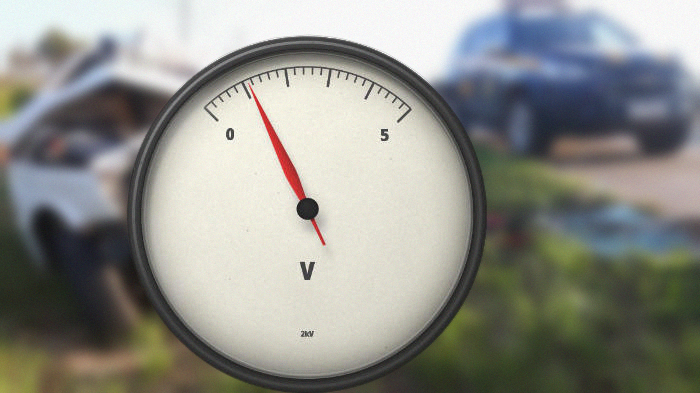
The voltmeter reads 1.1 V
